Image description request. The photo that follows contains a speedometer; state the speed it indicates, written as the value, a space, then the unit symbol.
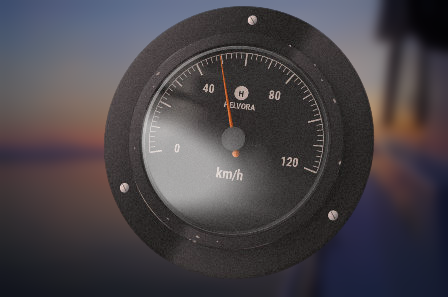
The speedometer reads 50 km/h
